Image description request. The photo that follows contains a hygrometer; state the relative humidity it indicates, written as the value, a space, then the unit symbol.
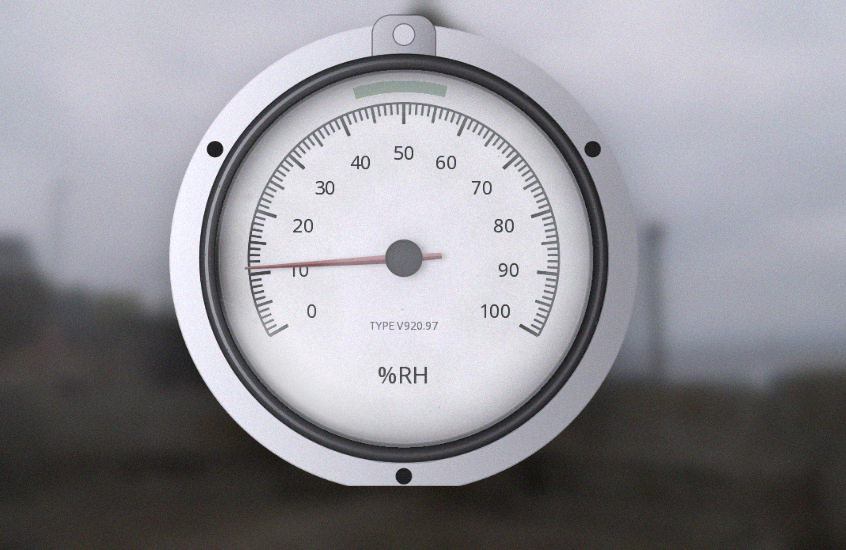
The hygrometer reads 11 %
